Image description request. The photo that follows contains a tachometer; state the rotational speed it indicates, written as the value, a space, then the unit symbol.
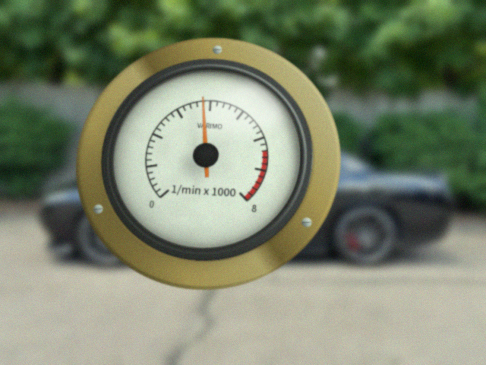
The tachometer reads 3800 rpm
